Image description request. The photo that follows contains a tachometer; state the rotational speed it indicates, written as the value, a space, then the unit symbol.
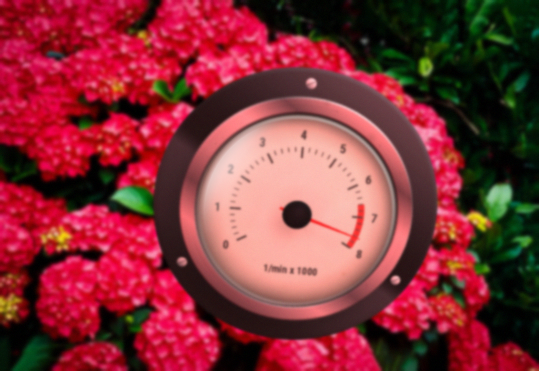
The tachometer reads 7600 rpm
